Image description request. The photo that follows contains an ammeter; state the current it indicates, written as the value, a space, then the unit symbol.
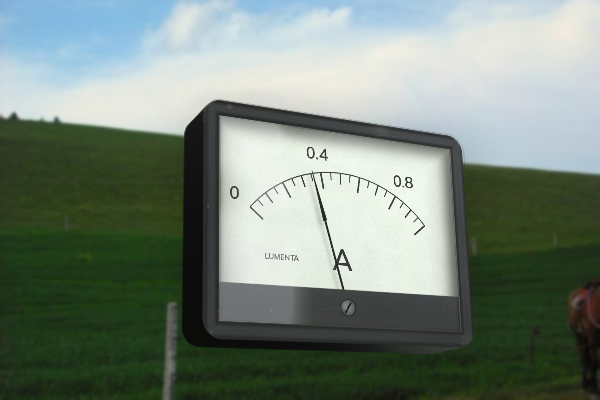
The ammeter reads 0.35 A
